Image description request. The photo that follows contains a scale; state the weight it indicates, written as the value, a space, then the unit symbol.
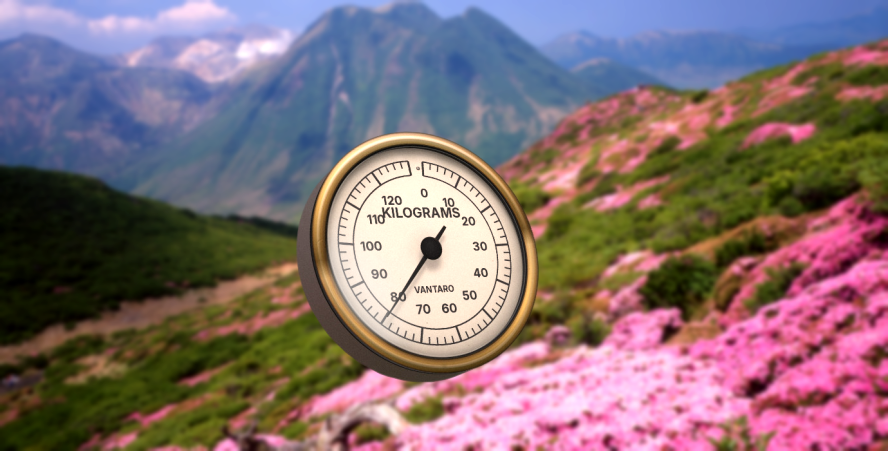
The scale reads 80 kg
